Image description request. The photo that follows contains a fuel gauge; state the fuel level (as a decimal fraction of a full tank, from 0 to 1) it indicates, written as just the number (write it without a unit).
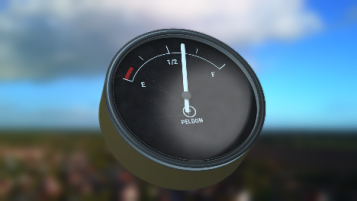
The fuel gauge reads 0.625
